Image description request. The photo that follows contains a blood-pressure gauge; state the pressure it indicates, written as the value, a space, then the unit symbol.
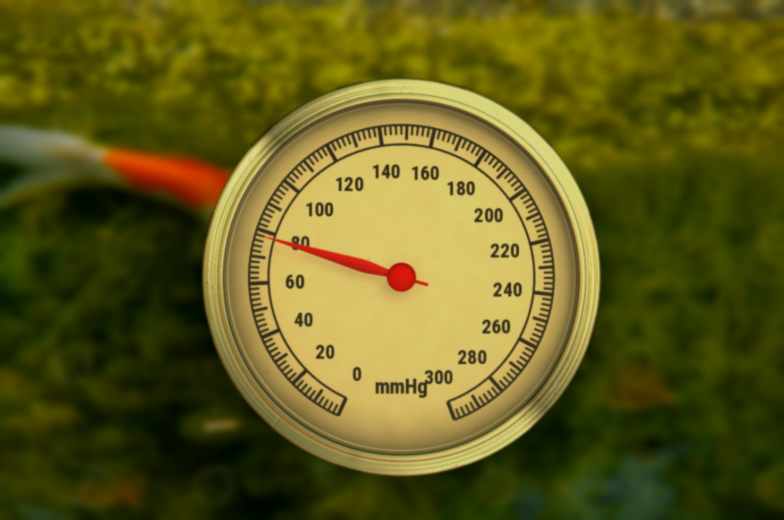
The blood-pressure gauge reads 78 mmHg
